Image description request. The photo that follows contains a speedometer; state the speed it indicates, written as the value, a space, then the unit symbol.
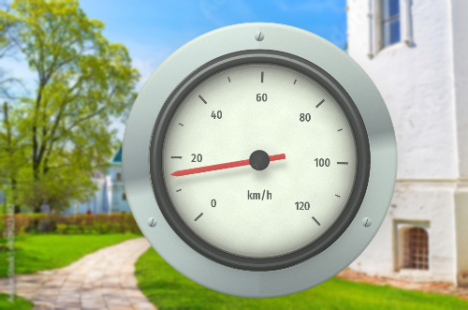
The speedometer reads 15 km/h
